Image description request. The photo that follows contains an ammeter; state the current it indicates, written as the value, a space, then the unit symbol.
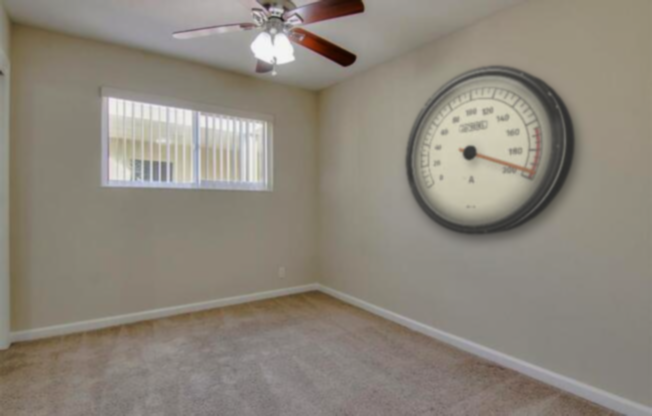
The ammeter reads 195 A
